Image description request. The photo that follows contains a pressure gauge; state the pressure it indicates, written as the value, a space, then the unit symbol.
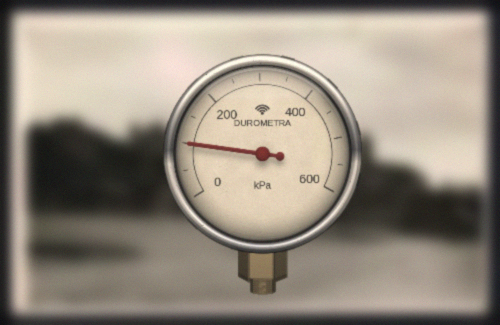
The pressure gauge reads 100 kPa
